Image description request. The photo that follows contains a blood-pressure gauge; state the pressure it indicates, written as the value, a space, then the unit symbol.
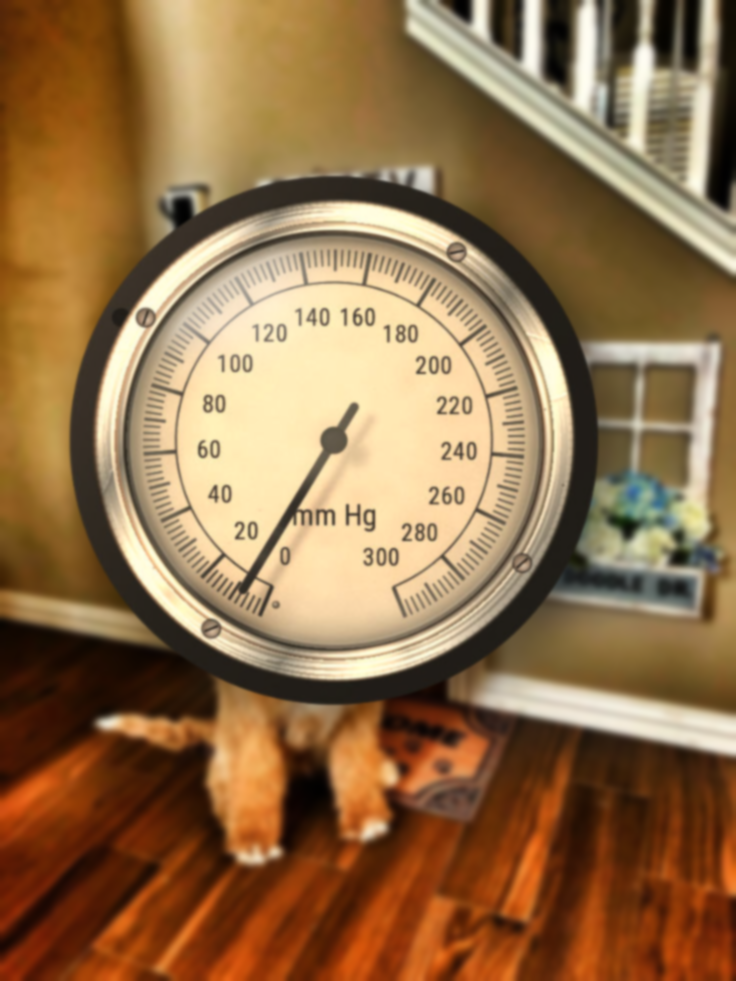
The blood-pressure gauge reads 8 mmHg
